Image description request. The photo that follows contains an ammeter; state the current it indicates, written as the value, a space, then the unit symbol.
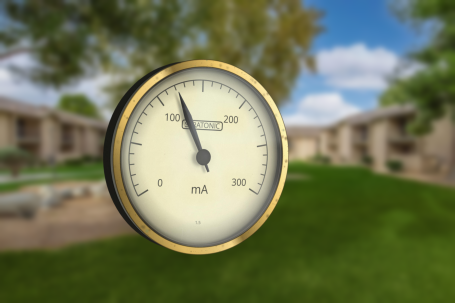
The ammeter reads 120 mA
